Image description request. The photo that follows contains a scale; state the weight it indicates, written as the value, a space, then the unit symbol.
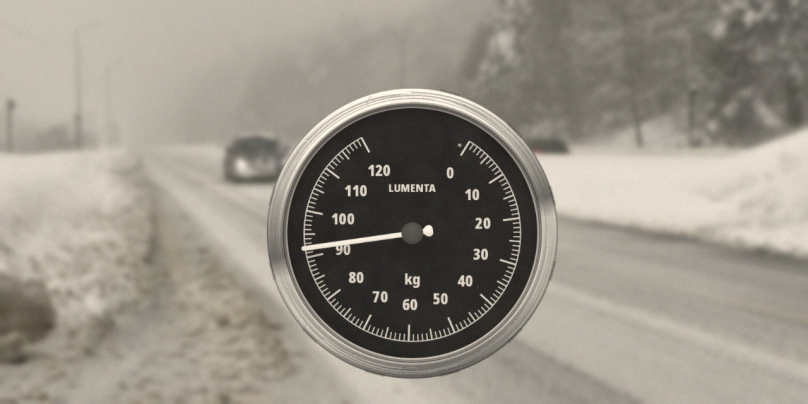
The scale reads 92 kg
